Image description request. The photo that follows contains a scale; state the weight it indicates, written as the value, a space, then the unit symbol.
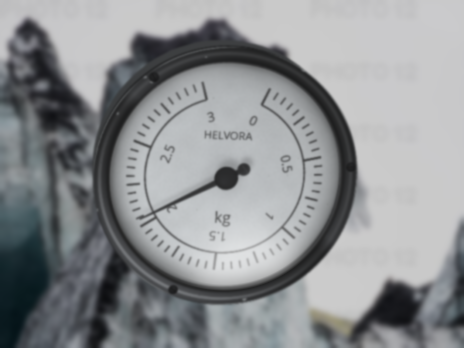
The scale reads 2.05 kg
